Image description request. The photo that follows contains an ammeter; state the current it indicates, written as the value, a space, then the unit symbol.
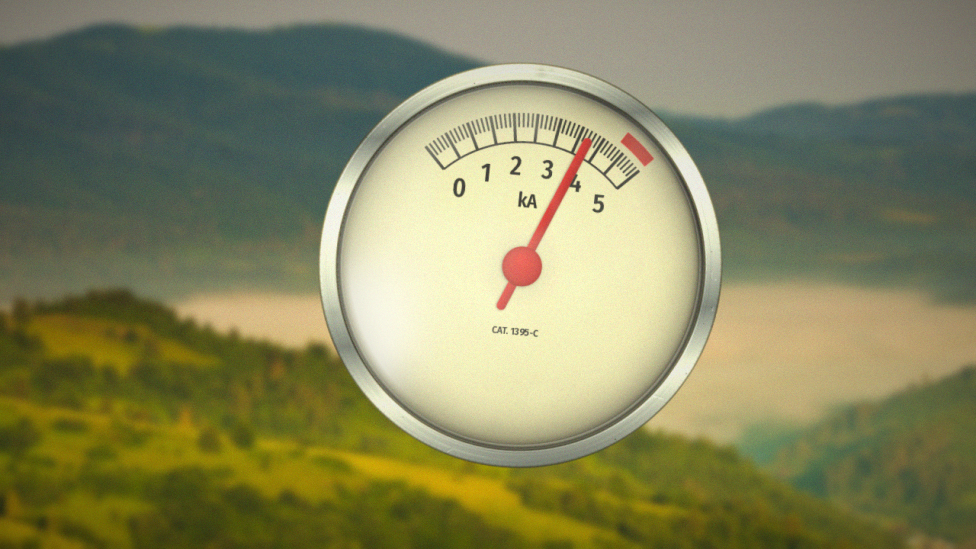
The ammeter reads 3.7 kA
